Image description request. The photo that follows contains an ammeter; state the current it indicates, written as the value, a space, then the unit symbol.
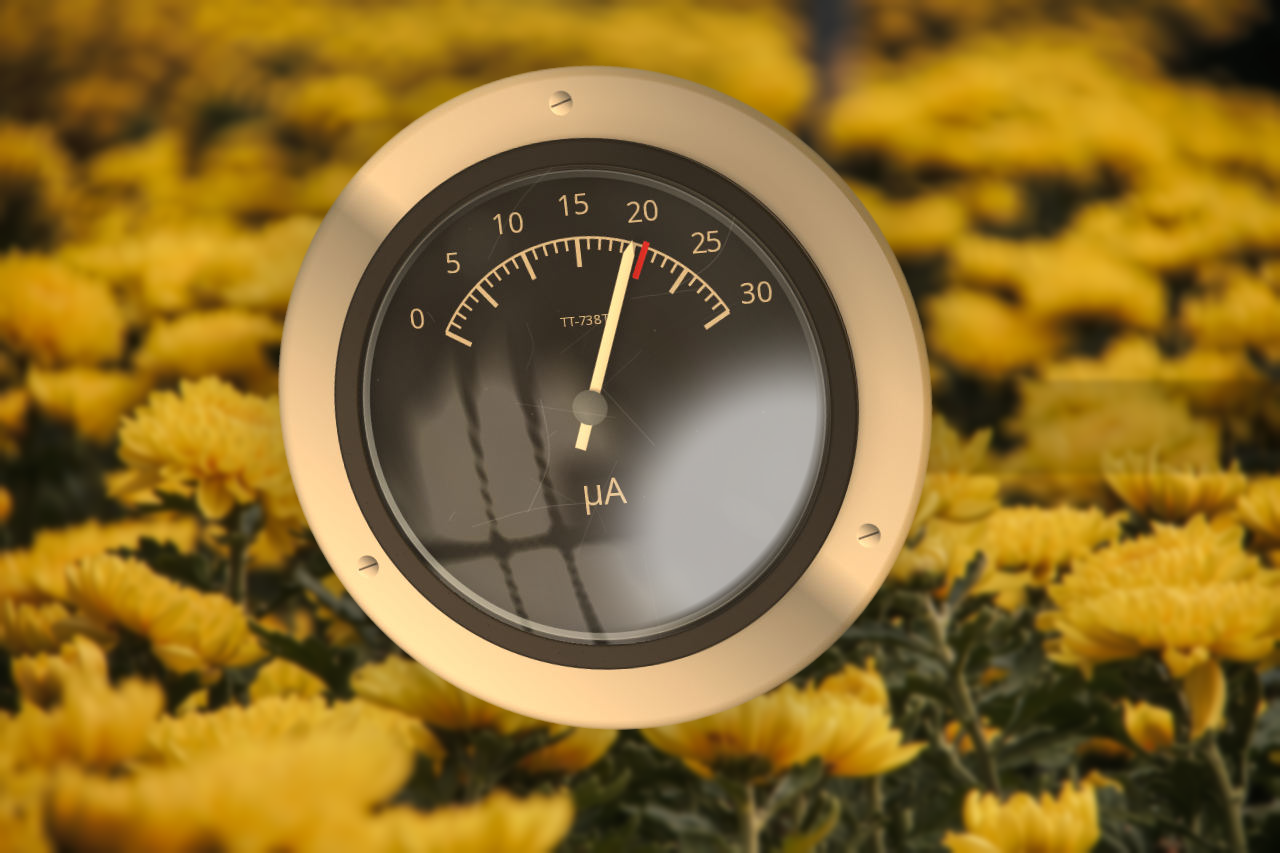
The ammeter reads 20 µA
